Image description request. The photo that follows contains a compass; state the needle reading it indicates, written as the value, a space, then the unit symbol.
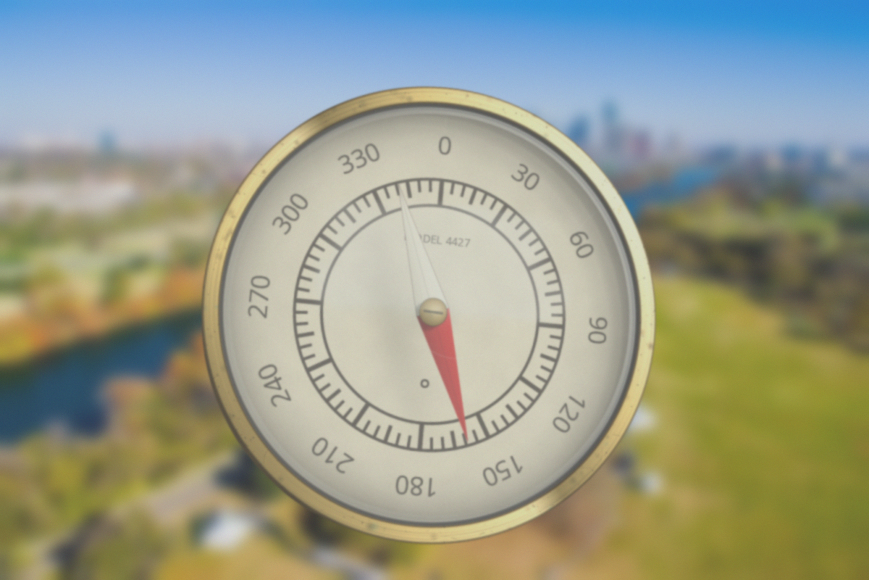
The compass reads 160 °
